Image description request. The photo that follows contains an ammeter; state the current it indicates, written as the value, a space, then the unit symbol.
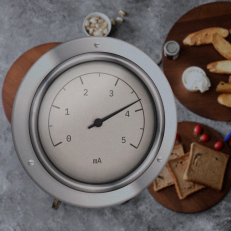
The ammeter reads 3.75 mA
